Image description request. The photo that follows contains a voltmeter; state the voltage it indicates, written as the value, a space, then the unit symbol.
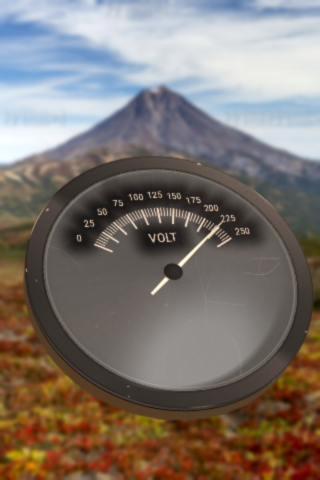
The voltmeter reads 225 V
